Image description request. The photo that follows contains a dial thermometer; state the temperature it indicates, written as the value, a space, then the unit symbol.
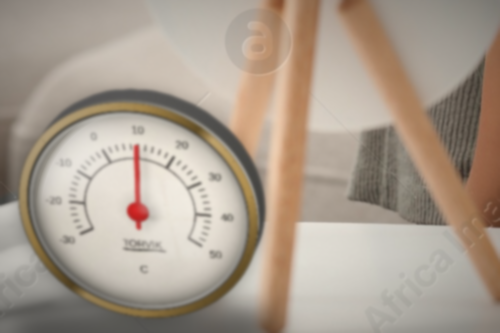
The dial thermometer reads 10 °C
